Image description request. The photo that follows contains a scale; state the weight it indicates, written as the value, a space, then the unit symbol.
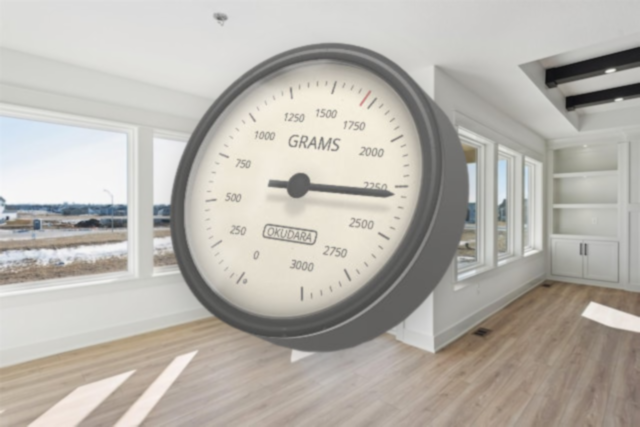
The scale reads 2300 g
